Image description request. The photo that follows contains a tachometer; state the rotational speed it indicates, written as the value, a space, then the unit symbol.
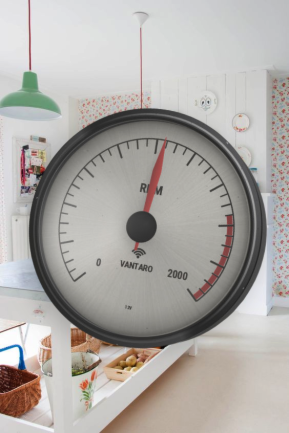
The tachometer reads 1050 rpm
